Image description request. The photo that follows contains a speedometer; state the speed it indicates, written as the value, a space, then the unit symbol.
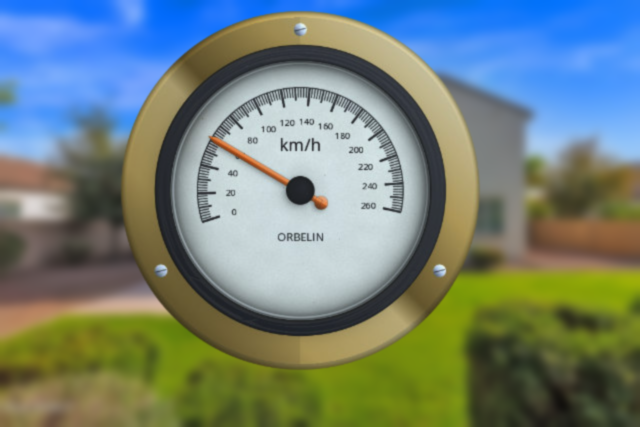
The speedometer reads 60 km/h
